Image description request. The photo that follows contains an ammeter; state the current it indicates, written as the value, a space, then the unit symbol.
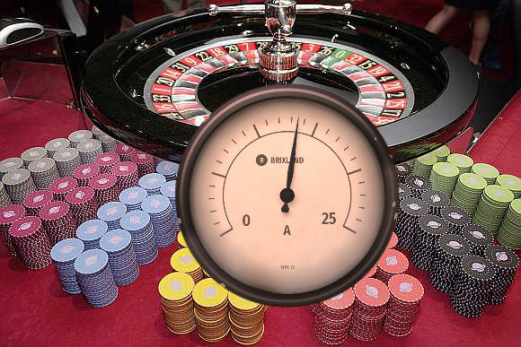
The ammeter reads 13.5 A
